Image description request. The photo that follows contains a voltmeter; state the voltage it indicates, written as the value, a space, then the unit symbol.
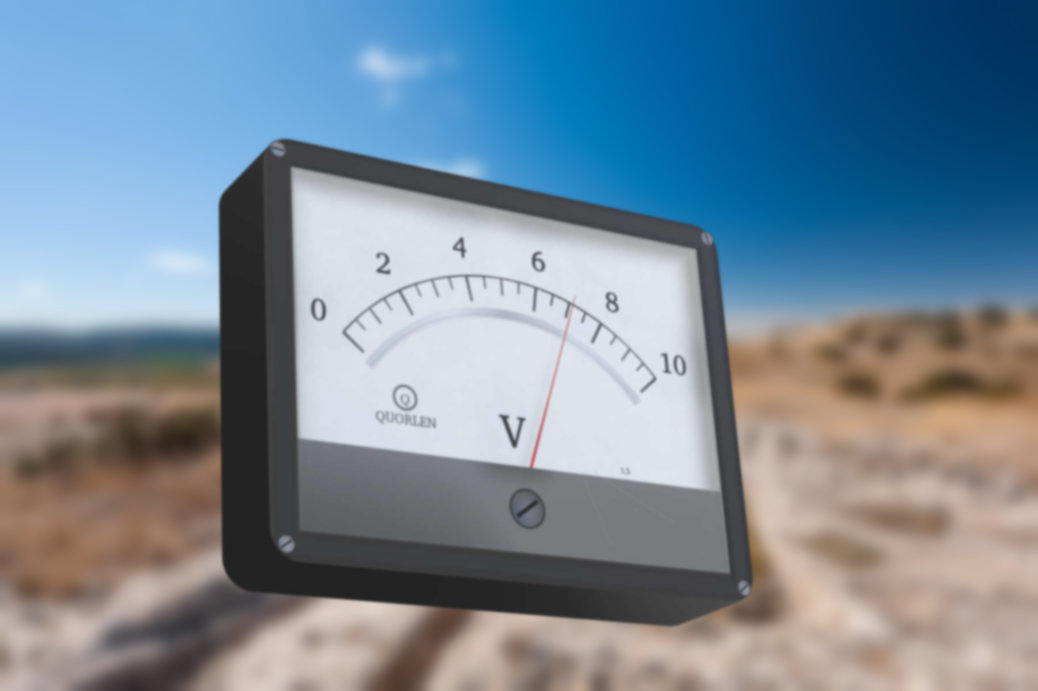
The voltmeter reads 7 V
